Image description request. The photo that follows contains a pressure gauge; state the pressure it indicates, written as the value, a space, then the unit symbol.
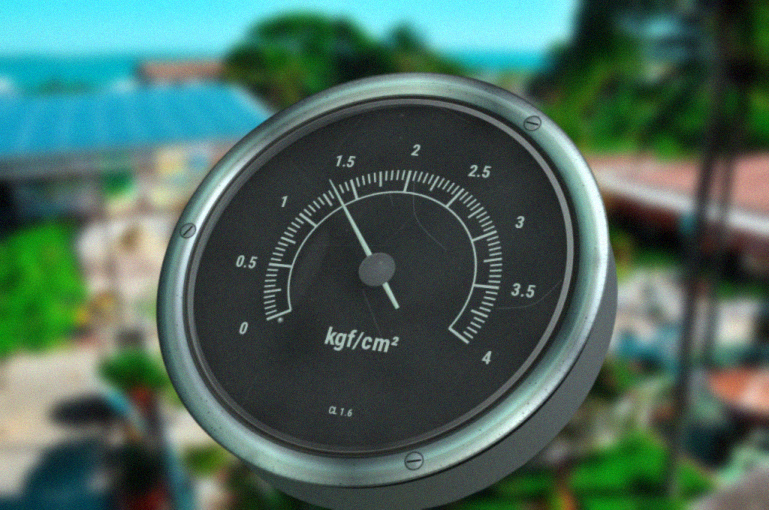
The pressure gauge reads 1.35 kg/cm²
